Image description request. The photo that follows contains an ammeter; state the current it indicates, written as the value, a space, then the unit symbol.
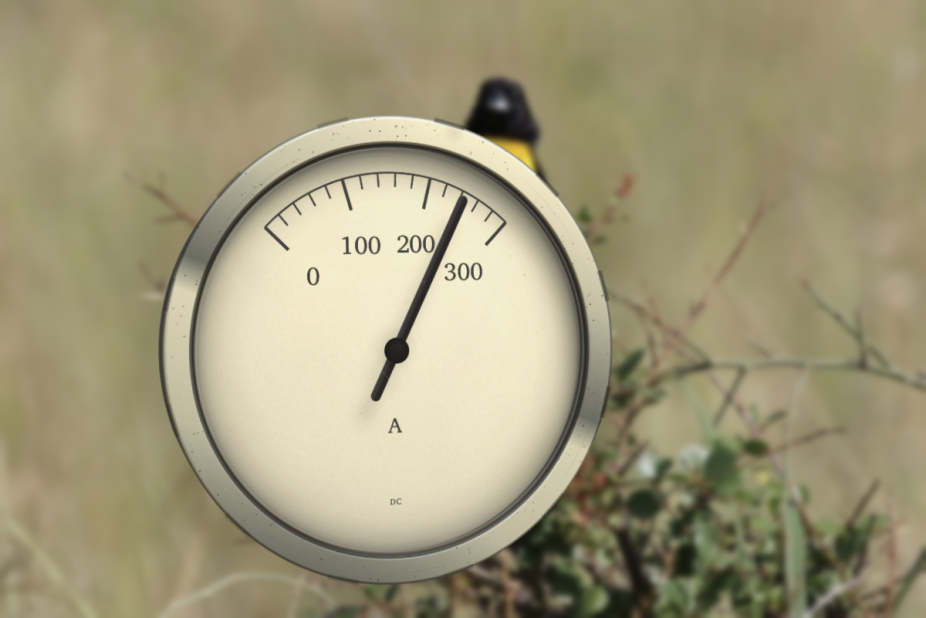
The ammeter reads 240 A
